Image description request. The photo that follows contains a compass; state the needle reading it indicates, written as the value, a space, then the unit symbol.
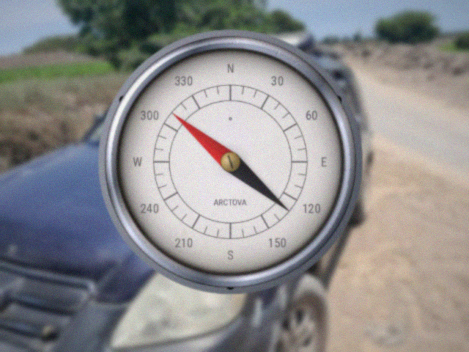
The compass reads 310 °
